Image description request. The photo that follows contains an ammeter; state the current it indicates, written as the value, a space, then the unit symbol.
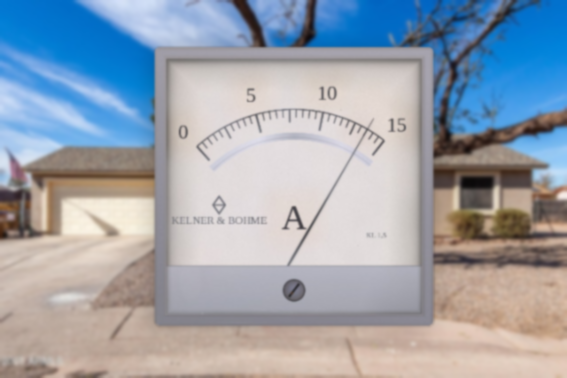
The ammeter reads 13.5 A
